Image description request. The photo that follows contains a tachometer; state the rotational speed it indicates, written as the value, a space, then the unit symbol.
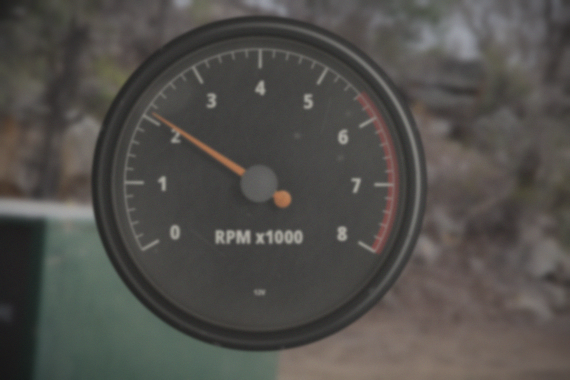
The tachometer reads 2100 rpm
